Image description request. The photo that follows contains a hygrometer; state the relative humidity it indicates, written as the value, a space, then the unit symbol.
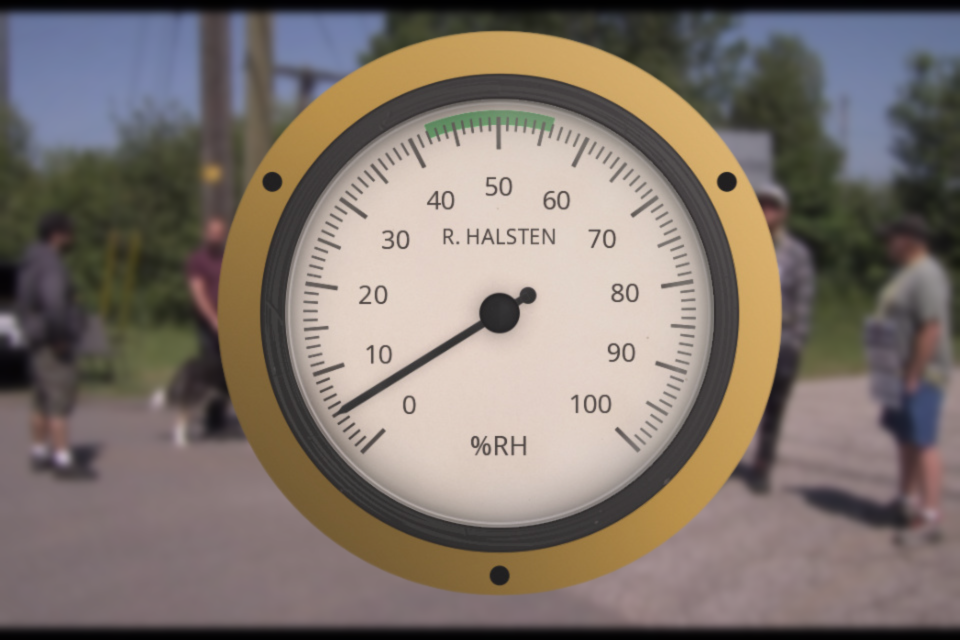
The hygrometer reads 5 %
